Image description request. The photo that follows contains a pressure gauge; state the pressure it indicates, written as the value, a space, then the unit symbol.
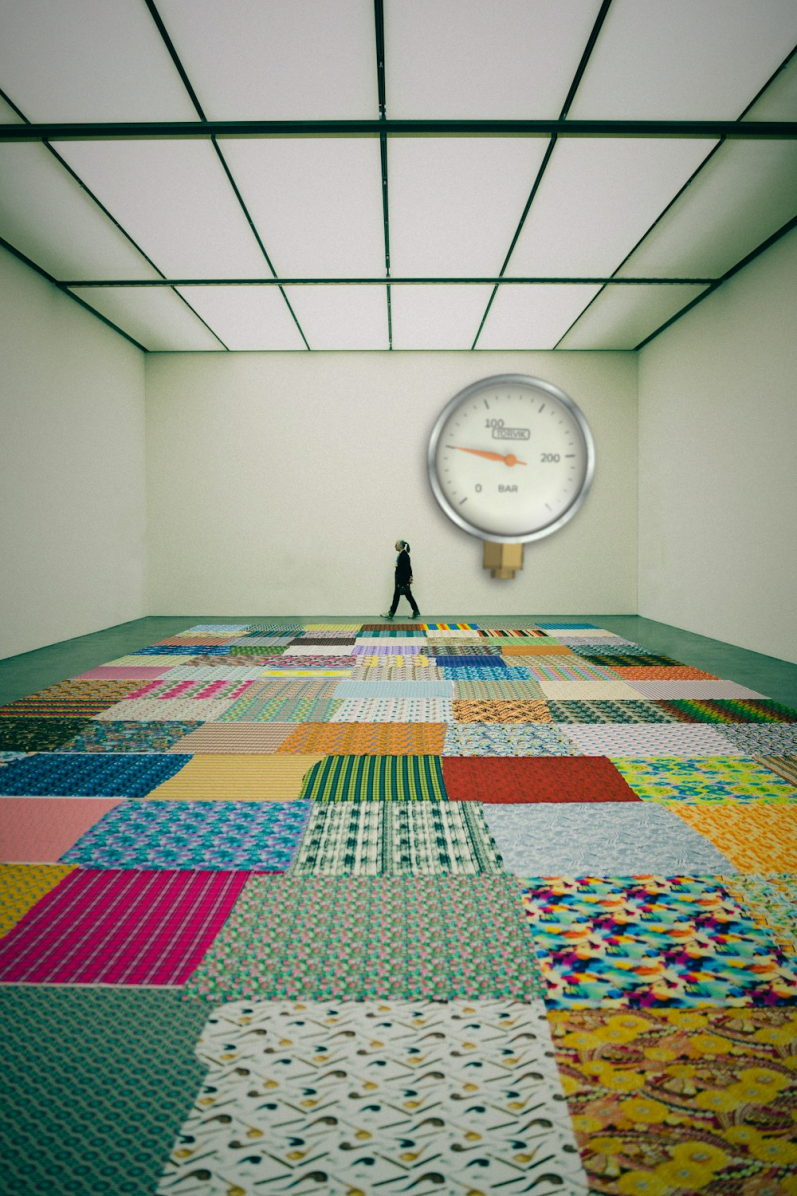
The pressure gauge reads 50 bar
